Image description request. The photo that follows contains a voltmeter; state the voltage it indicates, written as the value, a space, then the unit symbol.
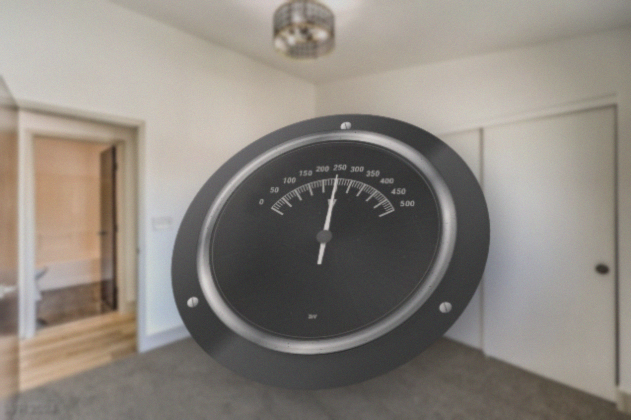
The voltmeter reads 250 V
